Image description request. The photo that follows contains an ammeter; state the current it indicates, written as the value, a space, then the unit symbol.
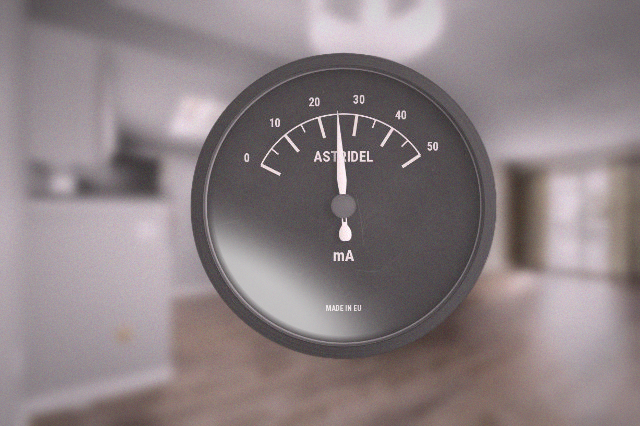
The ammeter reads 25 mA
